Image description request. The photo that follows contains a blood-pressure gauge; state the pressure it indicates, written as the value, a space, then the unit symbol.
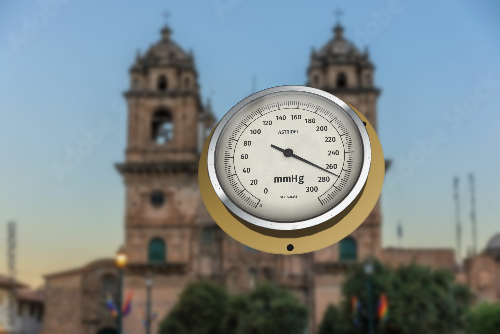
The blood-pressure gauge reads 270 mmHg
